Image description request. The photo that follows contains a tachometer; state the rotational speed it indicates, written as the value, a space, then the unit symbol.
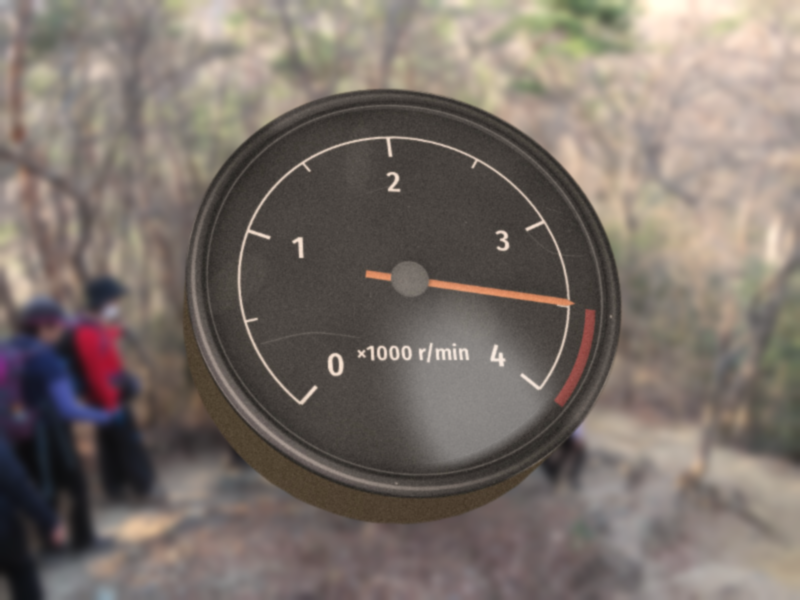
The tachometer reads 3500 rpm
